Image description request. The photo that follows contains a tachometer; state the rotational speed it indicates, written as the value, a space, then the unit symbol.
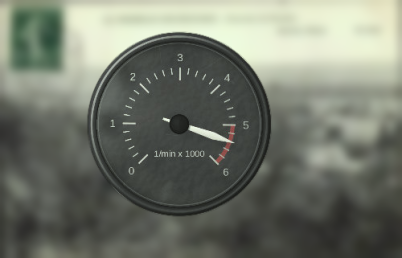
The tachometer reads 5400 rpm
